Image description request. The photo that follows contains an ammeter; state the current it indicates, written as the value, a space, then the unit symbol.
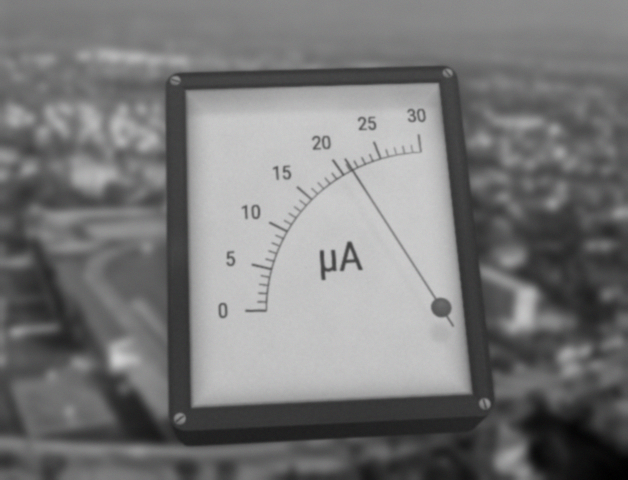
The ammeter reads 21 µA
